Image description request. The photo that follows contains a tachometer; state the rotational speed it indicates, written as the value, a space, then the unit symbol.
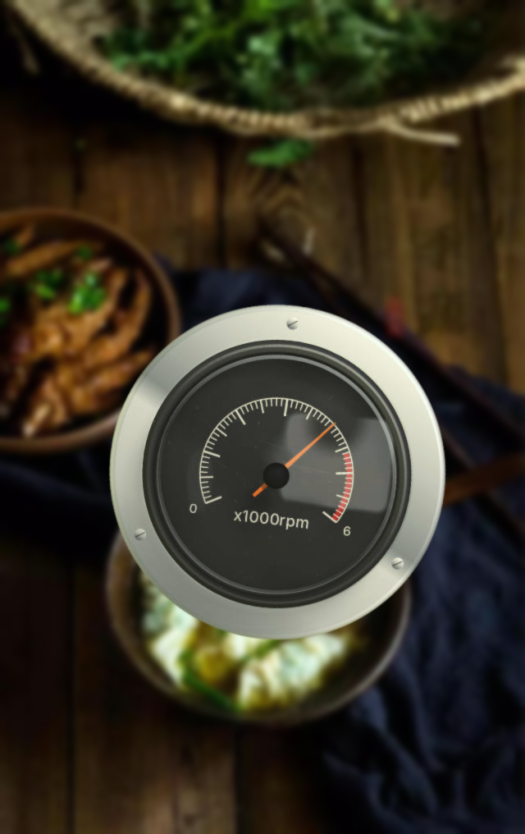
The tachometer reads 4000 rpm
